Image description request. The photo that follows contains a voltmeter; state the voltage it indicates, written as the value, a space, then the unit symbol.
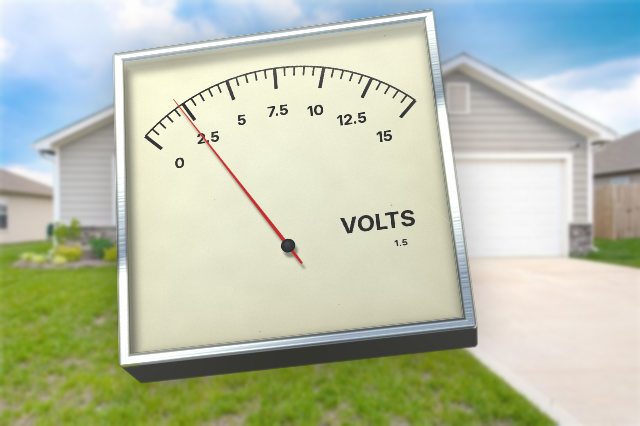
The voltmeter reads 2.25 V
